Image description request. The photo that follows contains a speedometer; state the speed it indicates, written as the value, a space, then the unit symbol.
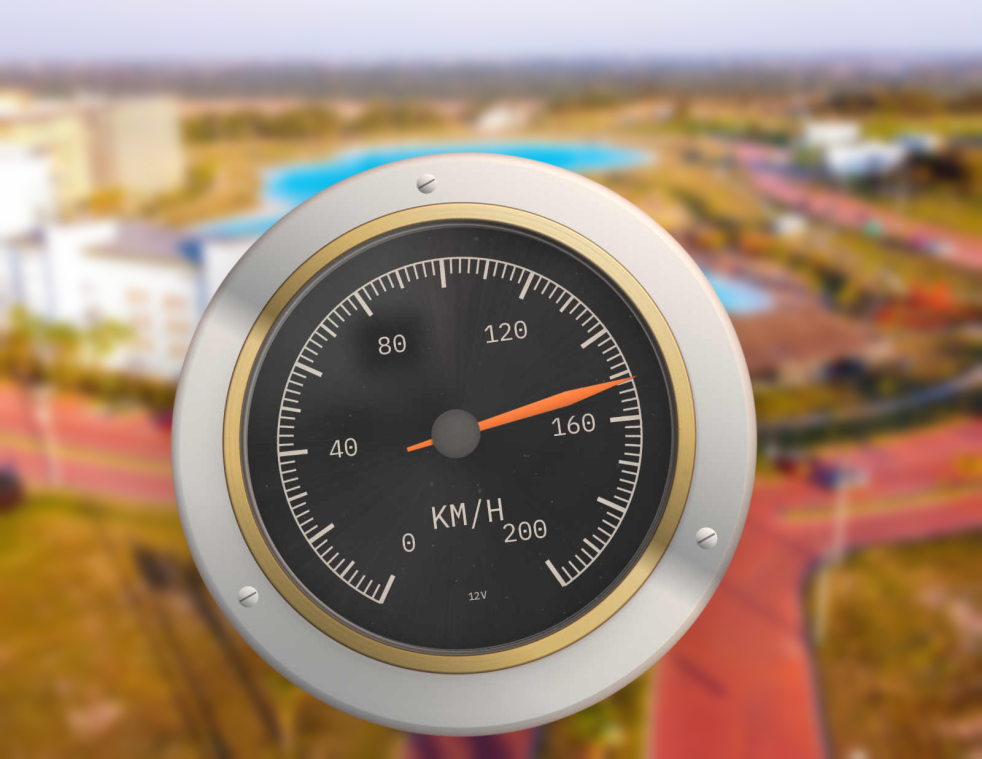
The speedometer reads 152 km/h
